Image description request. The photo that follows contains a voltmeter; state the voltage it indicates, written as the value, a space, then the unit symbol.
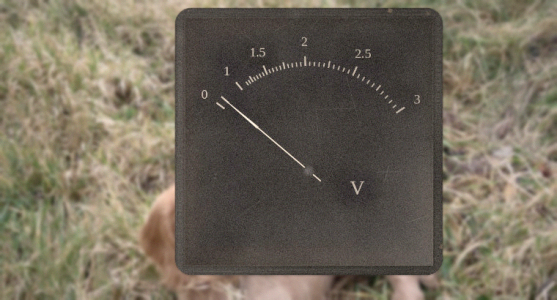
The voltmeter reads 0.5 V
